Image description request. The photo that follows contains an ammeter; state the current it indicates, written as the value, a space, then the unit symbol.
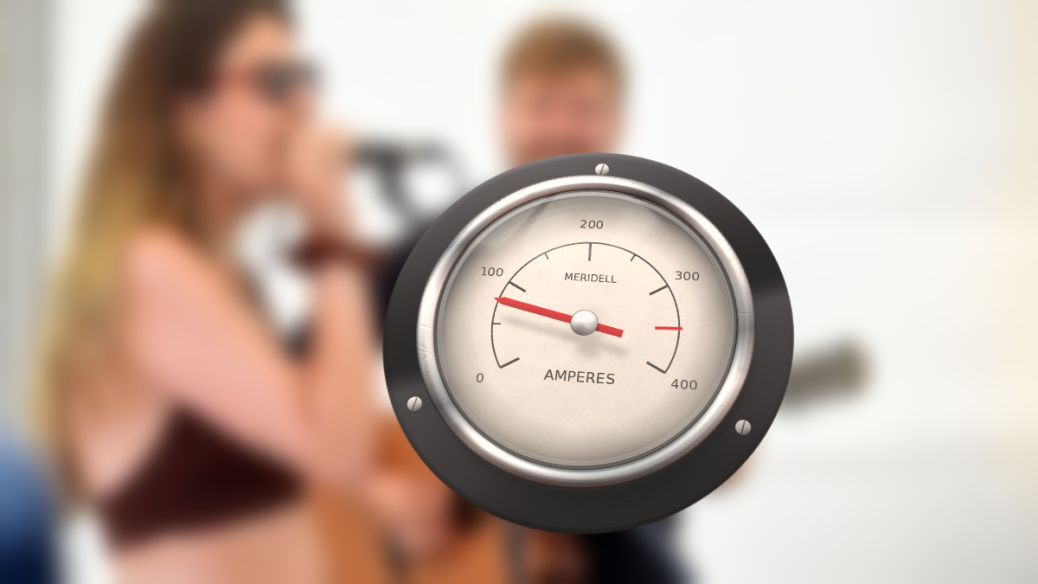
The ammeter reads 75 A
